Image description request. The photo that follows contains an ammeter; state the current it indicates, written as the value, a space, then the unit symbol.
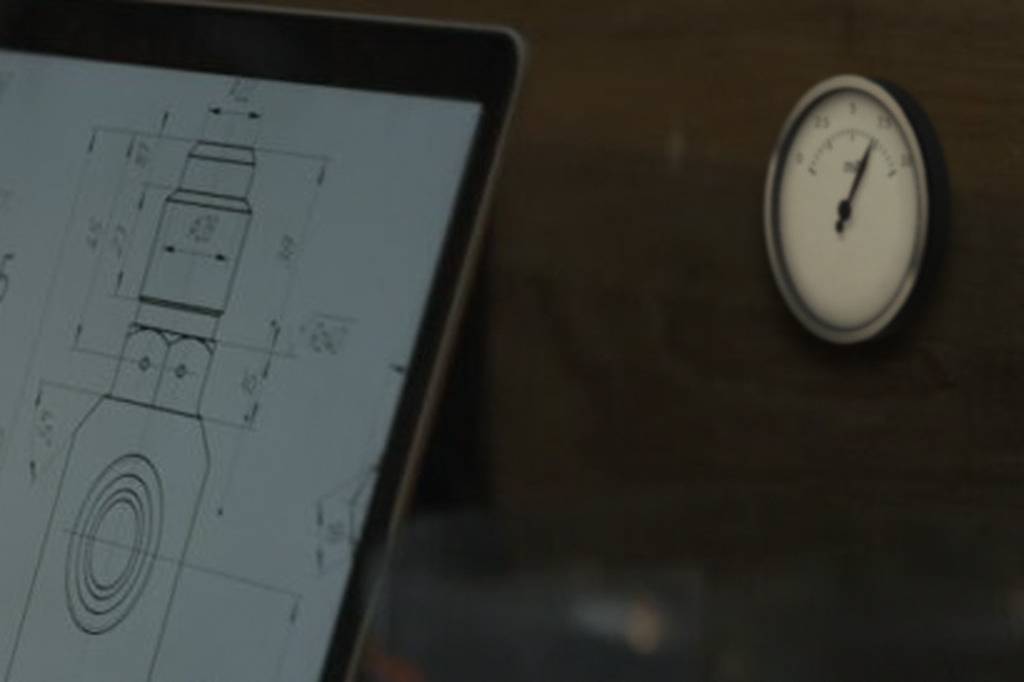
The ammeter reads 7.5 mA
